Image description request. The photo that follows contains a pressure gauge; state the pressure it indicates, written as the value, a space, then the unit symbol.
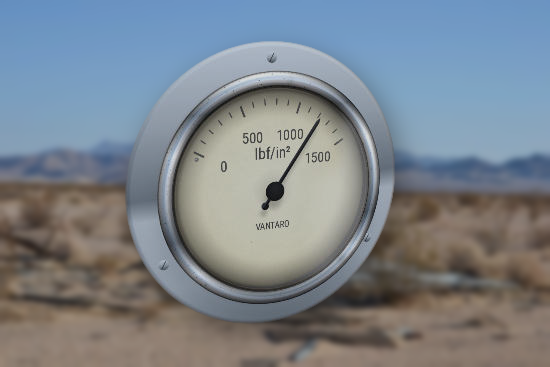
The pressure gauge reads 1200 psi
